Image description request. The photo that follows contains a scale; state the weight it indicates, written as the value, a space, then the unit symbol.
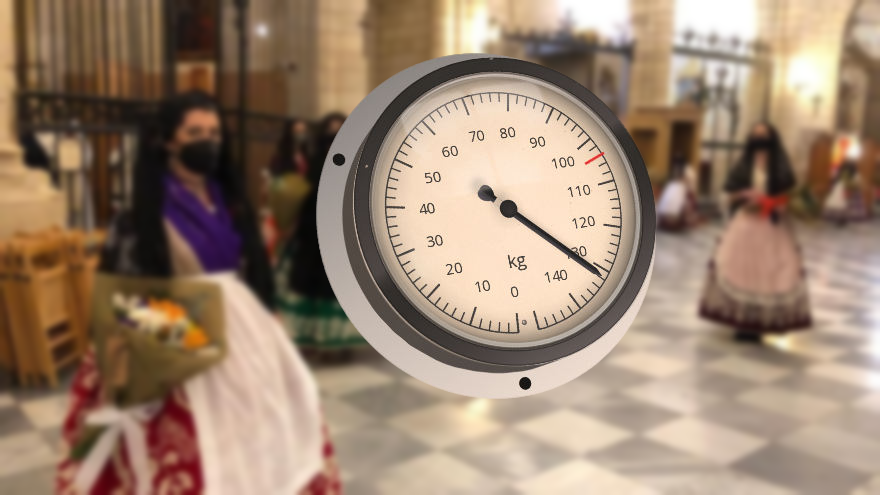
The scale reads 132 kg
